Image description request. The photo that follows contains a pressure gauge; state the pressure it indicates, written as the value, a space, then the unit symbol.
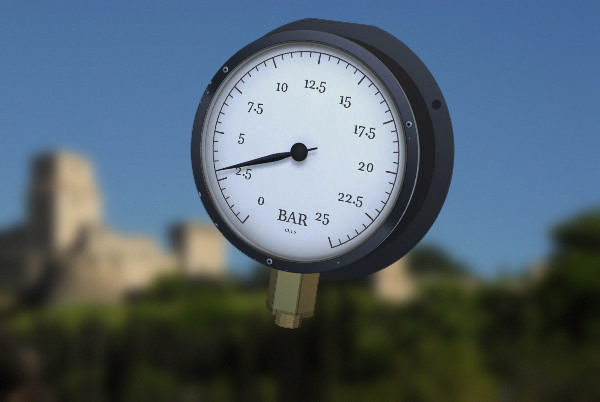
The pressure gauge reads 3 bar
